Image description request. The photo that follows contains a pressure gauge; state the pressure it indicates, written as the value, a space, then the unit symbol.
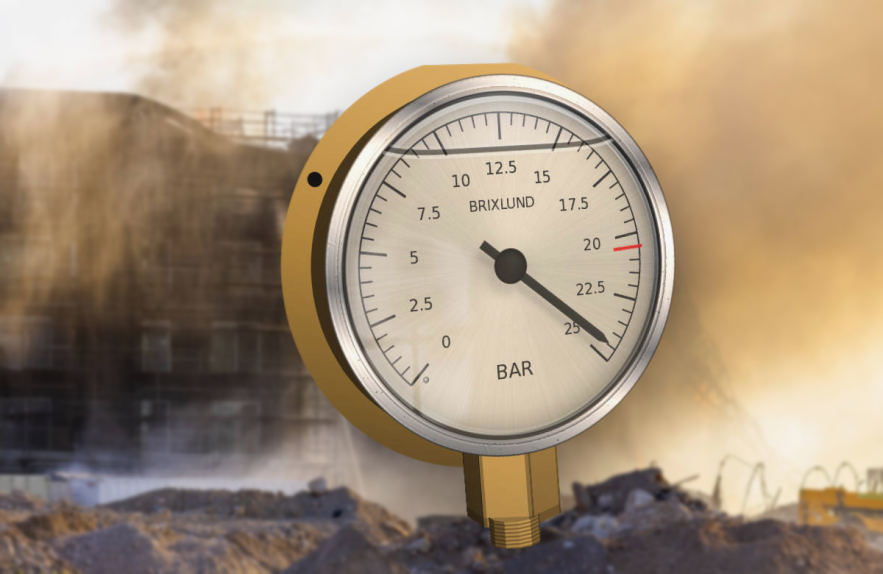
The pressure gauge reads 24.5 bar
